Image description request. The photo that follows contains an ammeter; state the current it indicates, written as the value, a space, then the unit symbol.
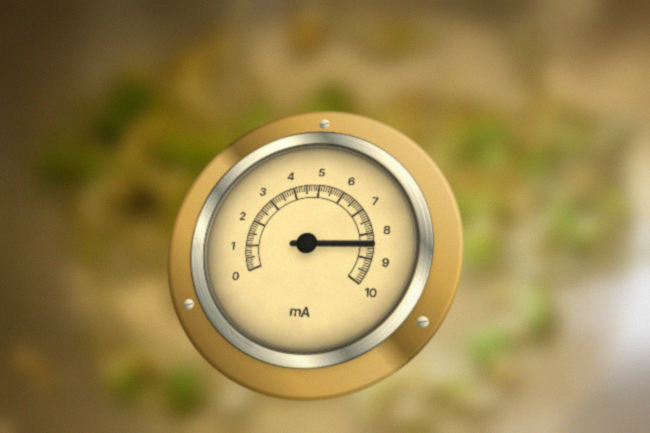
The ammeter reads 8.5 mA
